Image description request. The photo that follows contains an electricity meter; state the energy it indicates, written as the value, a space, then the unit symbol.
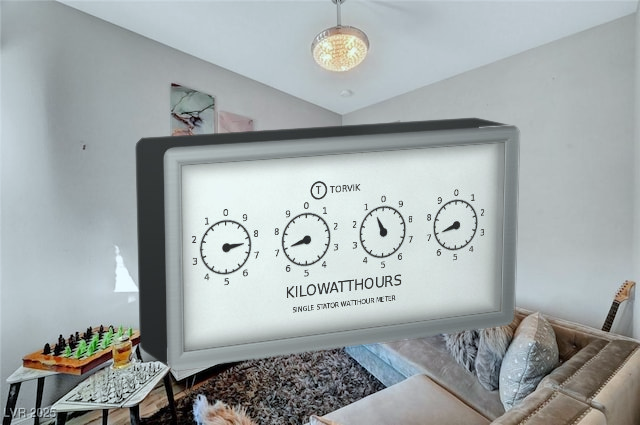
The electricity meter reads 7707 kWh
